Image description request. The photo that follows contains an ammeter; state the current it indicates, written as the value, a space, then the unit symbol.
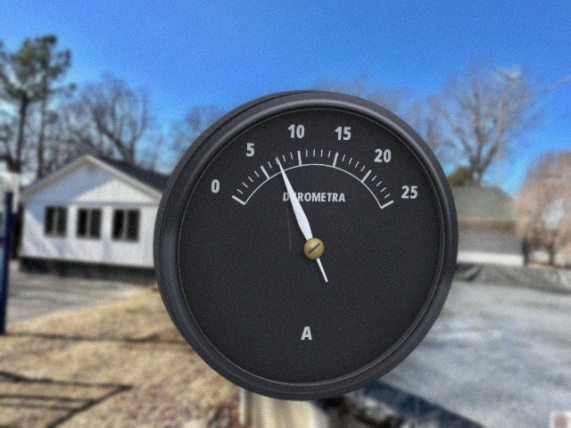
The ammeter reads 7 A
